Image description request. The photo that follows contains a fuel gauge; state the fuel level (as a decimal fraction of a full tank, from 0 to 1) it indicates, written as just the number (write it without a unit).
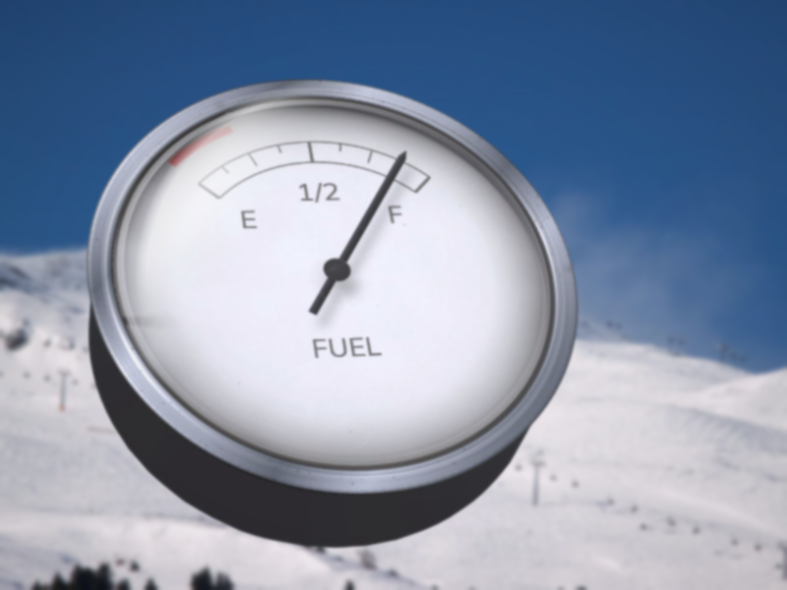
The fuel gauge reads 0.875
